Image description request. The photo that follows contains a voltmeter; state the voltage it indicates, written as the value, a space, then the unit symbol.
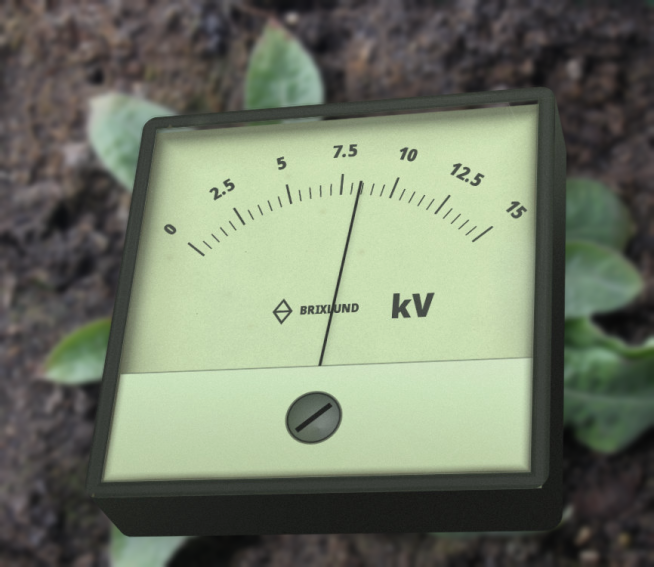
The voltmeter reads 8.5 kV
